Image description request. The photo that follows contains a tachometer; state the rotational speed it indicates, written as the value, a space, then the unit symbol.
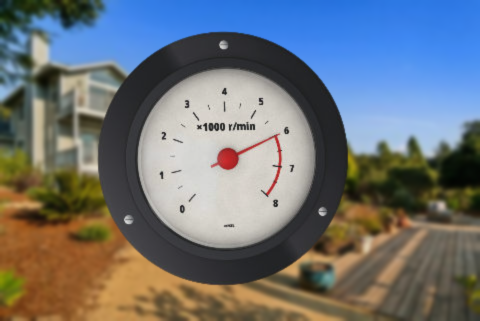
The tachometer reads 6000 rpm
